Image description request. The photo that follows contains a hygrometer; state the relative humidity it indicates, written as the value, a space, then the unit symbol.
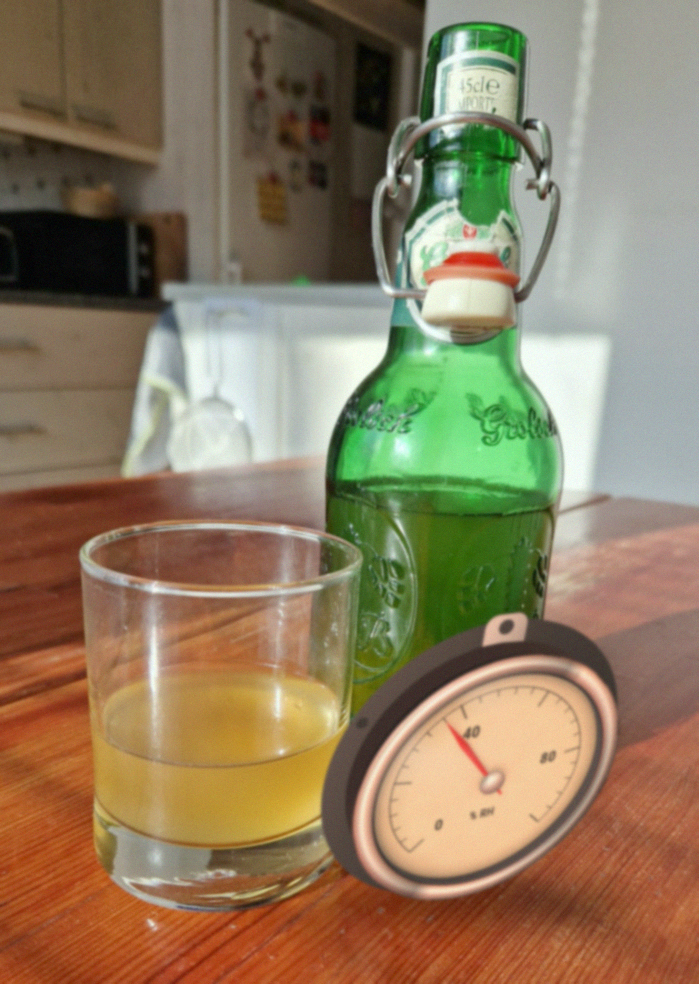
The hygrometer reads 36 %
